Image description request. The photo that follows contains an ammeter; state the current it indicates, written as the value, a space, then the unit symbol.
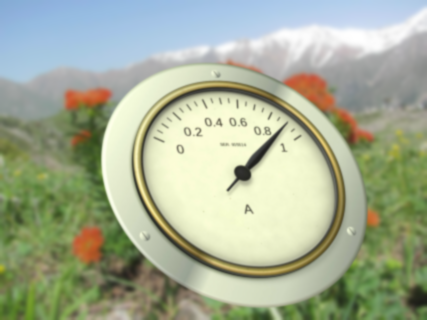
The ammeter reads 0.9 A
